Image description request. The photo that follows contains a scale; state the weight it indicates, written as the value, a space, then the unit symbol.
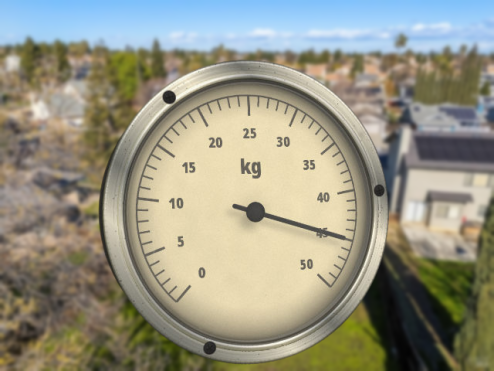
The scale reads 45 kg
